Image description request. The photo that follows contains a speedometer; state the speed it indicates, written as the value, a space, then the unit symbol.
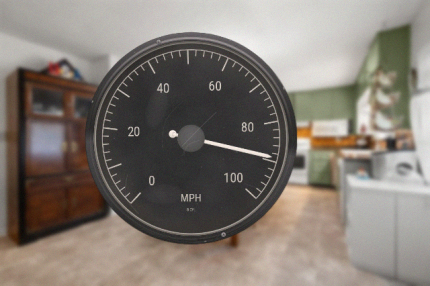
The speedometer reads 89 mph
